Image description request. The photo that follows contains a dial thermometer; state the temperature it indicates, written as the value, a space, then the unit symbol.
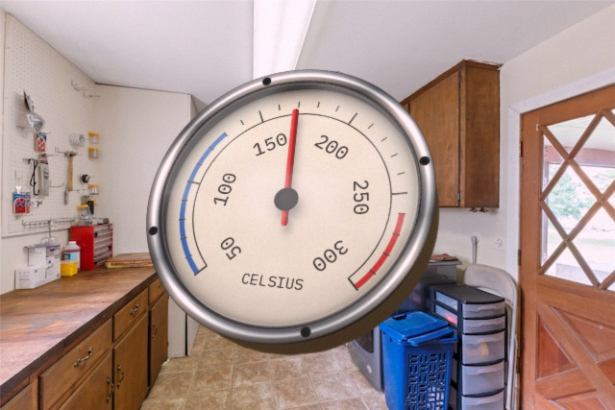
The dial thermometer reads 170 °C
